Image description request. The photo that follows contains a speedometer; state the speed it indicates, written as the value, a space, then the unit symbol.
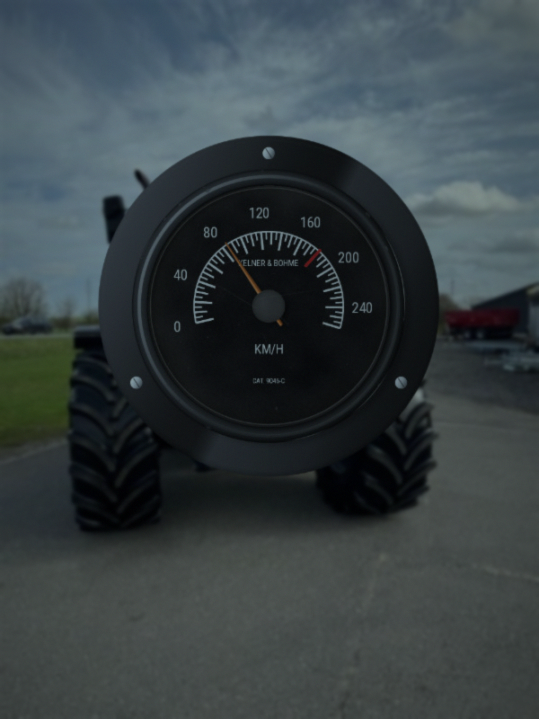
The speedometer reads 85 km/h
